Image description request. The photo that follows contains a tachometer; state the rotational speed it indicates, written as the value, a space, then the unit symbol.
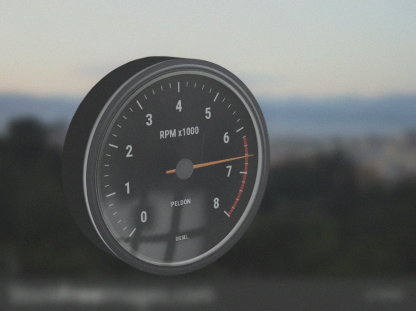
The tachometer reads 6600 rpm
